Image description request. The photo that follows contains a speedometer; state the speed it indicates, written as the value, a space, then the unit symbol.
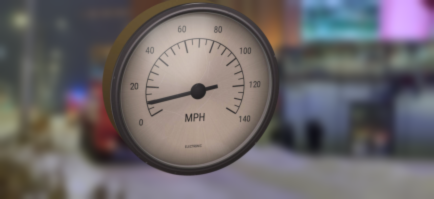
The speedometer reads 10 mph
